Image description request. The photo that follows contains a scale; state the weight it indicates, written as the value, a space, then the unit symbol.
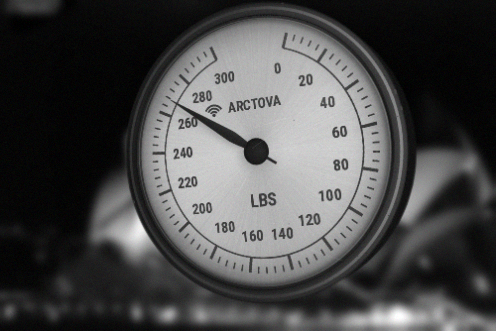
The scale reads 268 lb
